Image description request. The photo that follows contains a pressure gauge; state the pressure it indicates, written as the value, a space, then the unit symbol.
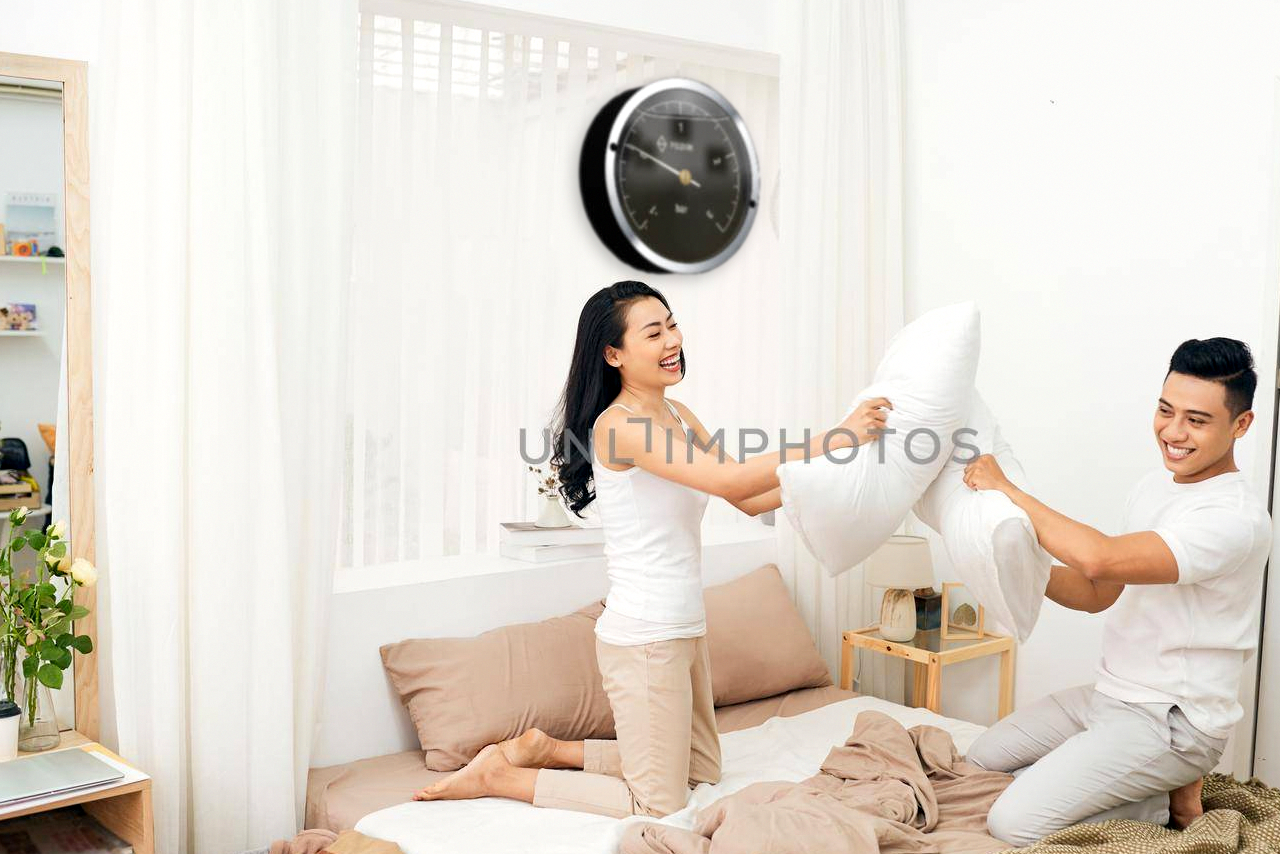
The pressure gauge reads 0 bar
